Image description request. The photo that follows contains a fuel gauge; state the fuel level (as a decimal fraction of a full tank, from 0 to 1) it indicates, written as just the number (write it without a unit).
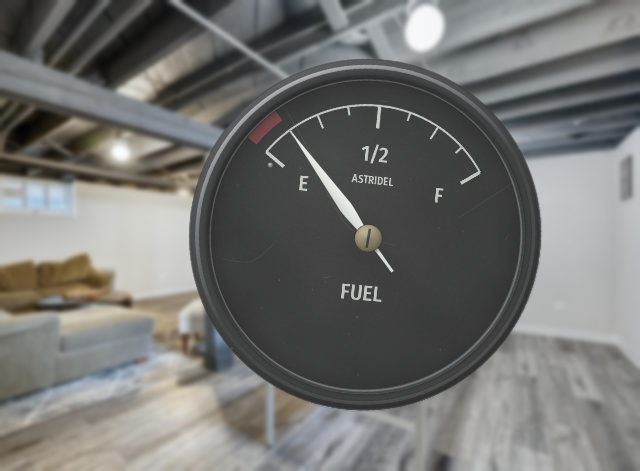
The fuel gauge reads 0.125
